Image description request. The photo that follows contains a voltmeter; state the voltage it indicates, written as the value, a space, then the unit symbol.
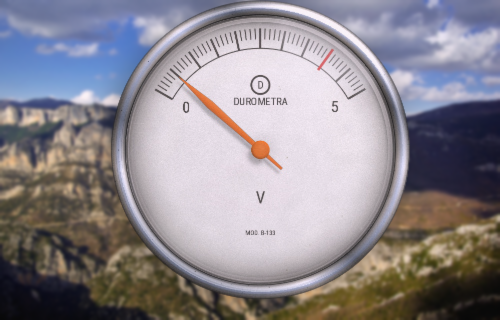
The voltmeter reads 0.5 V
